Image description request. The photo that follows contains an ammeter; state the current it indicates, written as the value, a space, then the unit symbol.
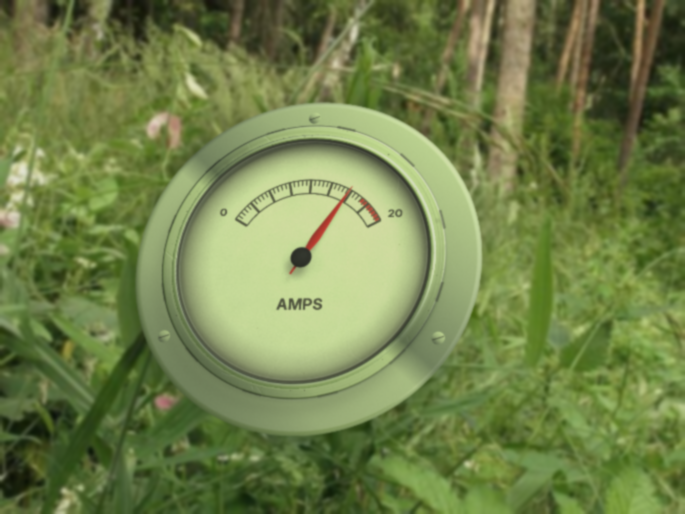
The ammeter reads 15 A
